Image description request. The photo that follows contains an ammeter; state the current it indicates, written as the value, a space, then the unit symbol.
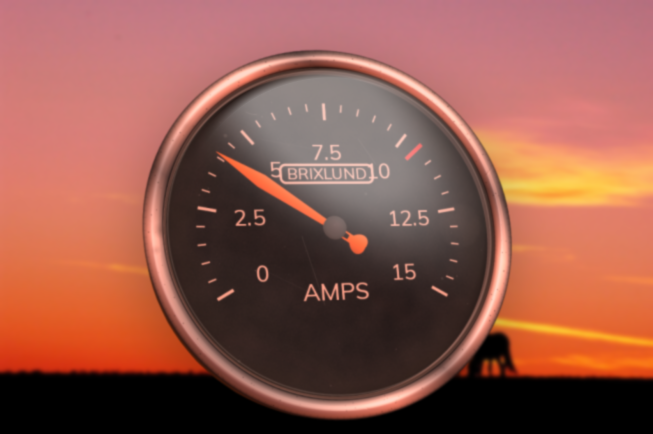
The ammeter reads 4 A
